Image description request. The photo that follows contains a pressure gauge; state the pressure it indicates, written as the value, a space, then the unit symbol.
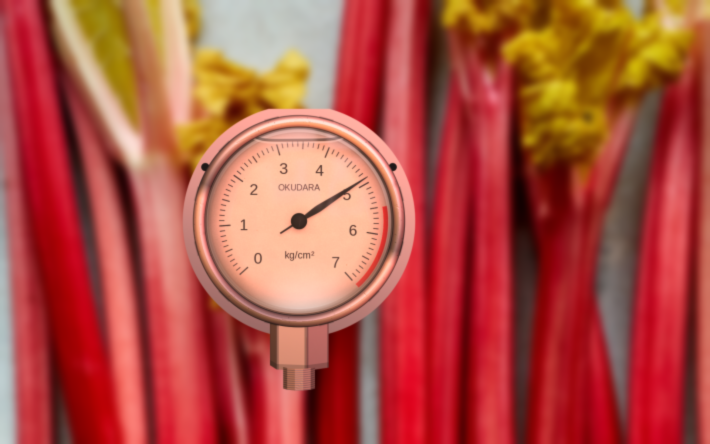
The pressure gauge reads 4.9 kg/cm²
